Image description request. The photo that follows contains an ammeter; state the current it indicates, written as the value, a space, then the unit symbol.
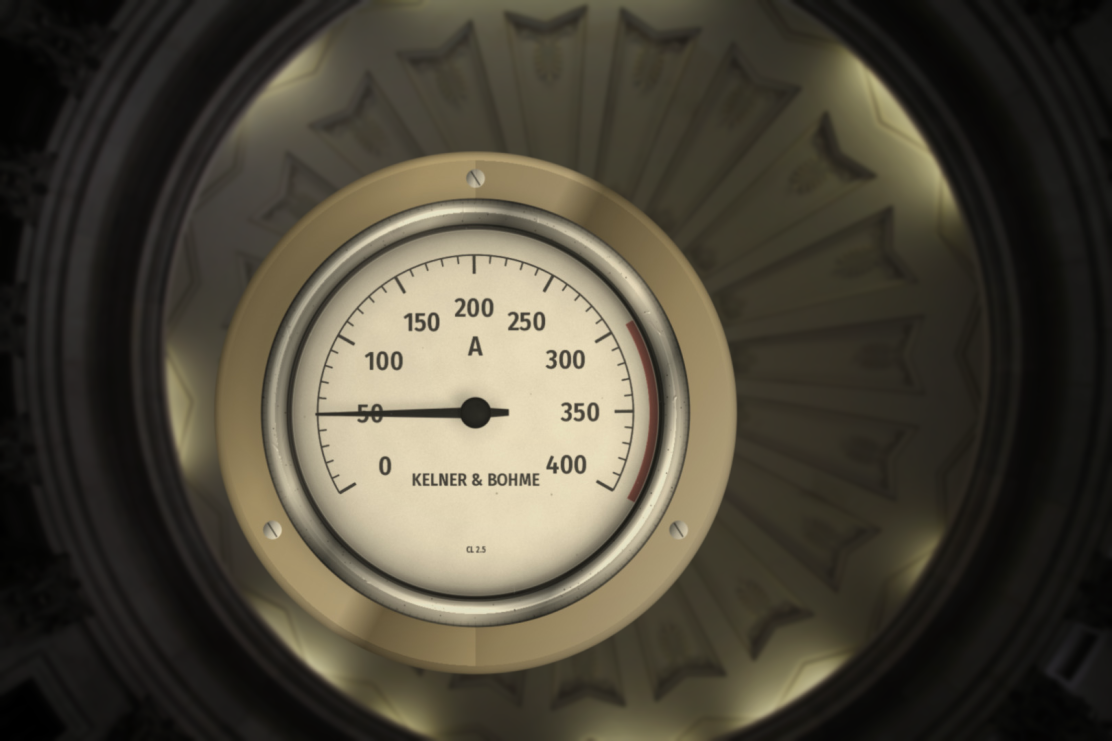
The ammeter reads 50 A
